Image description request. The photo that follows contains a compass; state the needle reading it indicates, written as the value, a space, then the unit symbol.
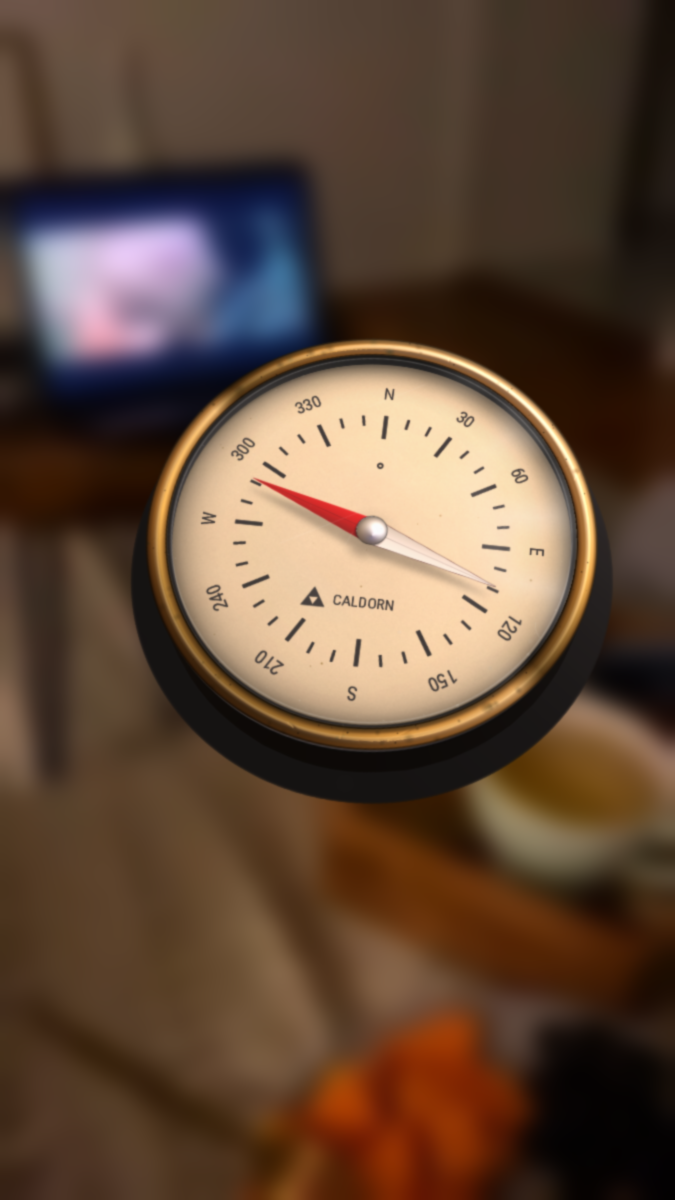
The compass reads 290 °
